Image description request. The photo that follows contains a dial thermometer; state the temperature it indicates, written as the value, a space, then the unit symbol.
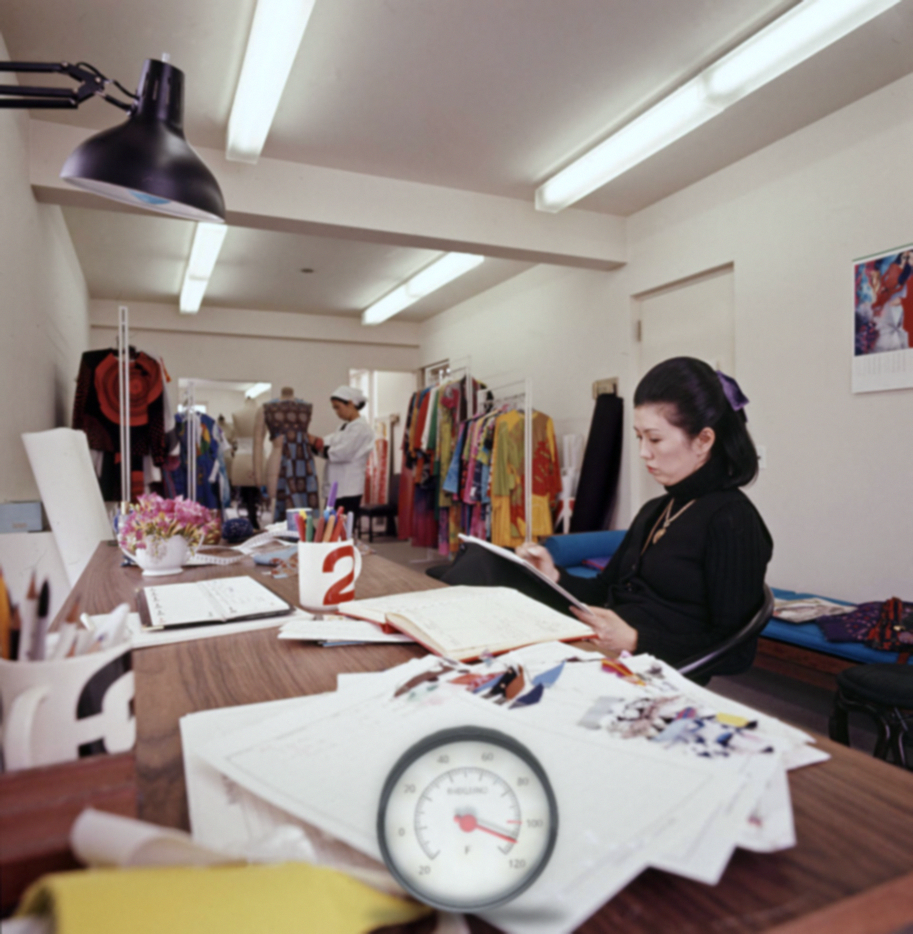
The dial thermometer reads 110 °F
